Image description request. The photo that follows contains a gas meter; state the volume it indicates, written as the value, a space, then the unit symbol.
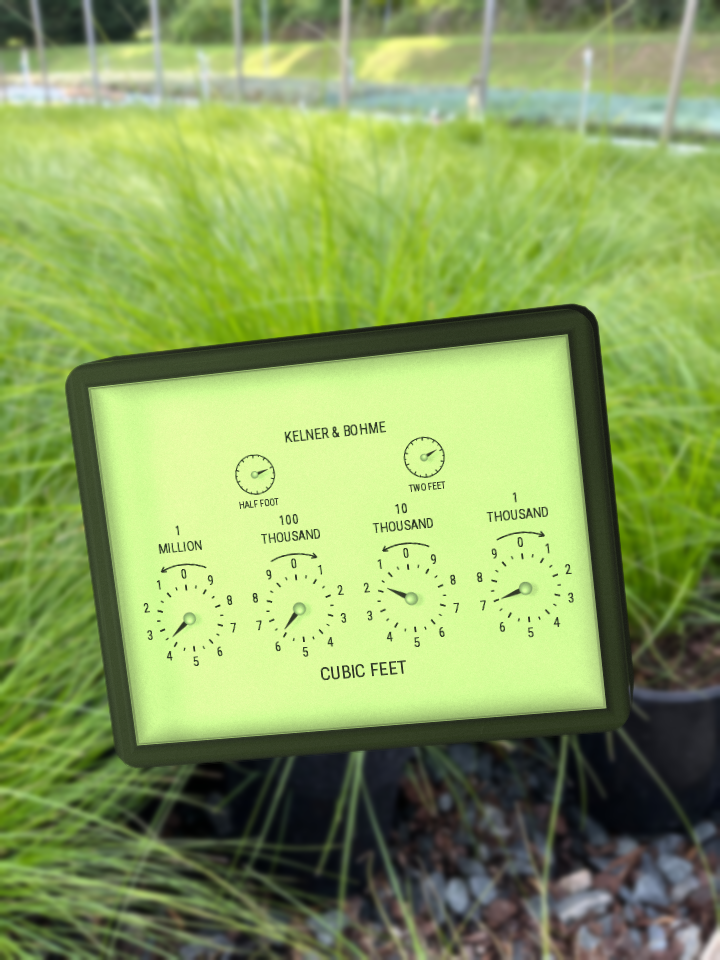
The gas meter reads 361700 ft³
